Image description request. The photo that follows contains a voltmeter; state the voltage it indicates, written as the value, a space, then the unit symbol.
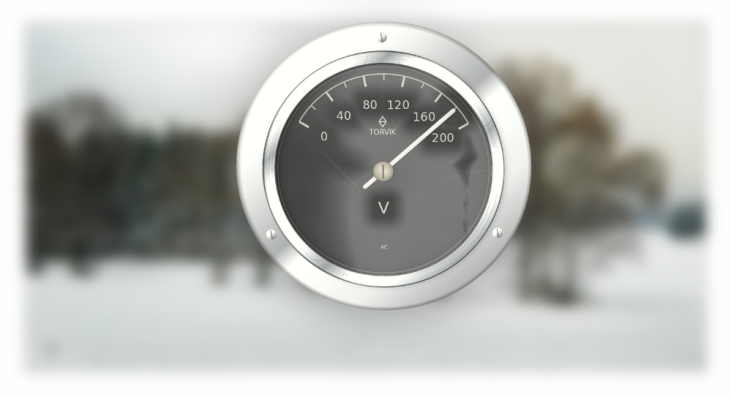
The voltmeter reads 180 V
